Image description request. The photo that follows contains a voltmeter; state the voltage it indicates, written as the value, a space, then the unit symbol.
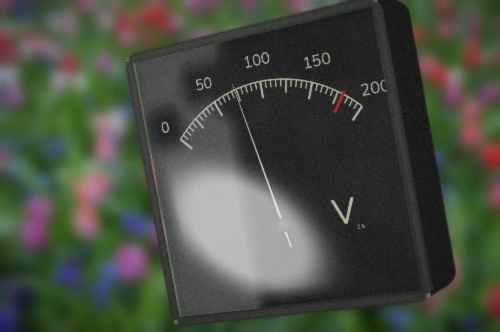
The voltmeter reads 75 V
